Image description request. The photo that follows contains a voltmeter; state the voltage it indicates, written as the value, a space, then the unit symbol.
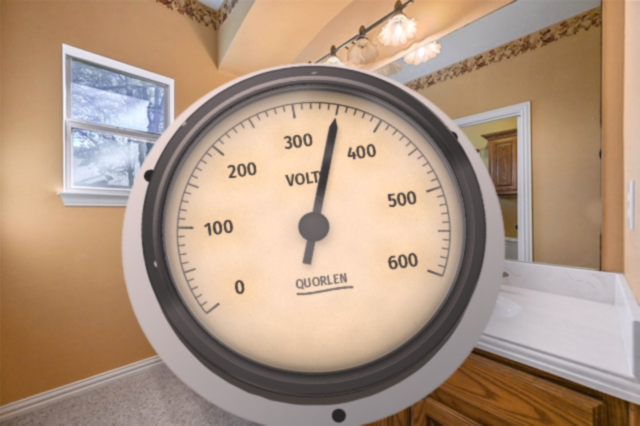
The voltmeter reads 350 V
